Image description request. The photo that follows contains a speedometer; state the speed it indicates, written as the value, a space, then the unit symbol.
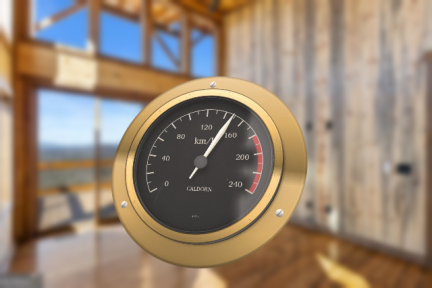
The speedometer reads 150 km/h
